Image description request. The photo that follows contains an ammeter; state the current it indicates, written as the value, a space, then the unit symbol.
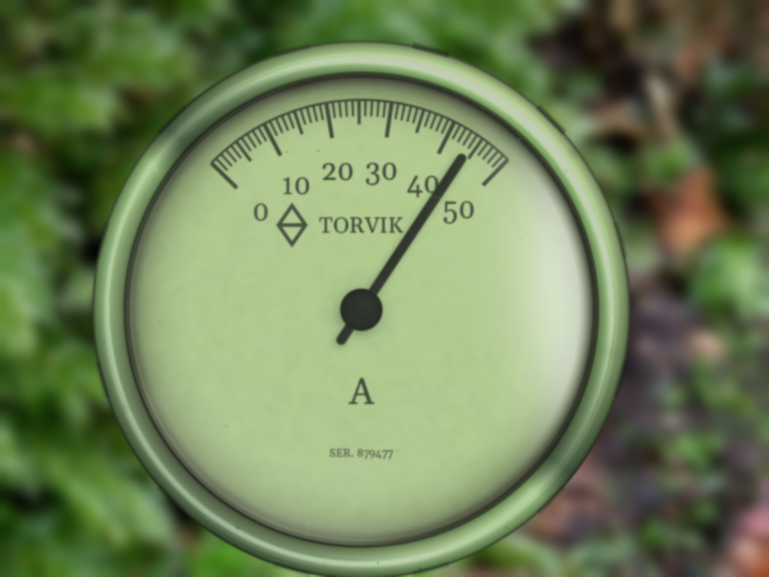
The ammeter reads 44 A
